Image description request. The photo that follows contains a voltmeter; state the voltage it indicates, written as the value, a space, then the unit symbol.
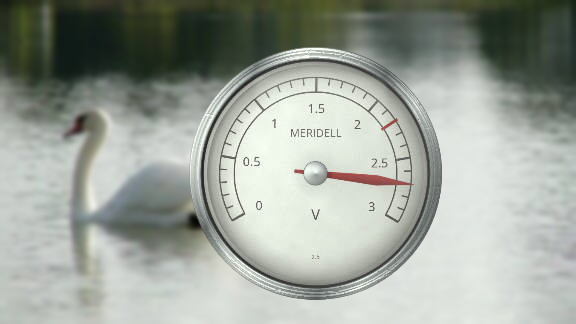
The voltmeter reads 2.7 V
